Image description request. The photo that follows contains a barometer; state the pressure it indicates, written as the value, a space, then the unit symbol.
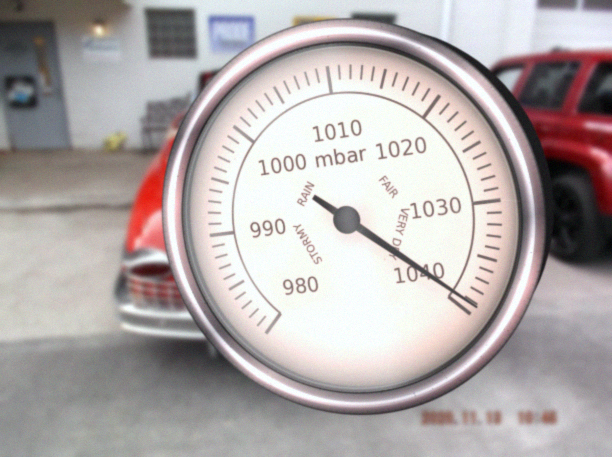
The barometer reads 1039 mbar
